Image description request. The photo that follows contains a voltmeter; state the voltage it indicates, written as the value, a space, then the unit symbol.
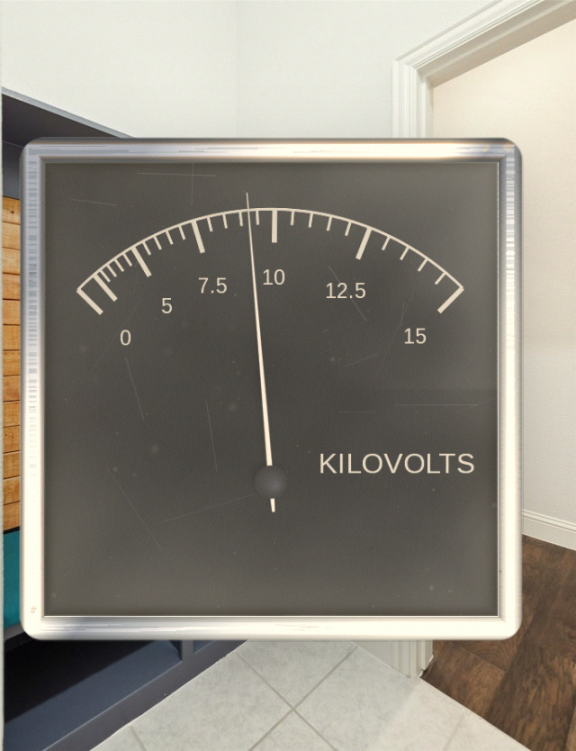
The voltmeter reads 9.25 kV
